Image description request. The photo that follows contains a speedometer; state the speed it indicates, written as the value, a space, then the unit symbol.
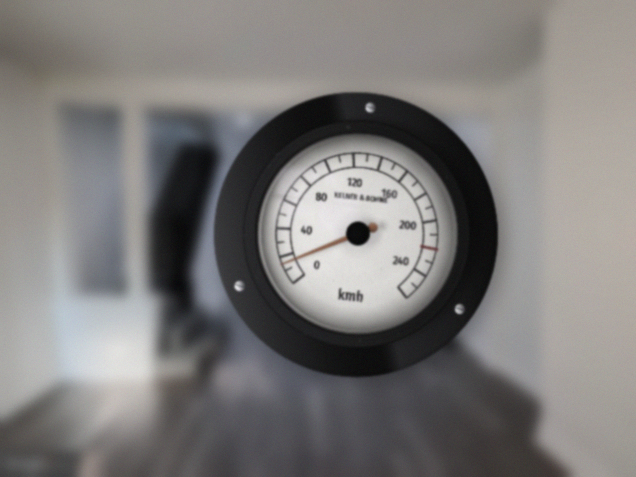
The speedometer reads 15 km/h
